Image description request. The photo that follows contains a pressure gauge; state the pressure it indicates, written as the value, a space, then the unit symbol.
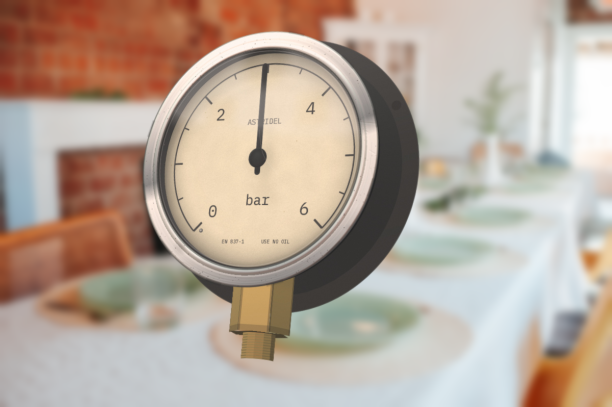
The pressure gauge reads 3 bar
